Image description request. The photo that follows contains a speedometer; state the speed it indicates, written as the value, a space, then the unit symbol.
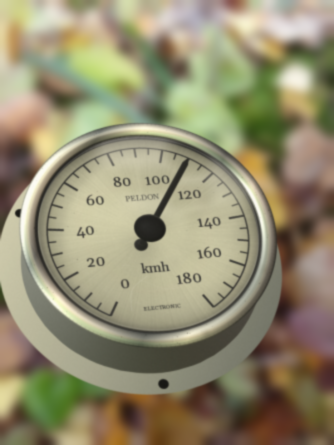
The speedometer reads 110 km/h
